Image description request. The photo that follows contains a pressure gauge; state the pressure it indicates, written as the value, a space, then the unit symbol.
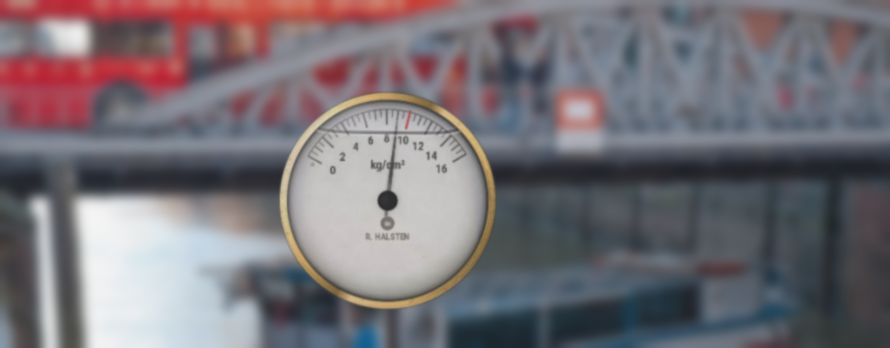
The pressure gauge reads 9 kg/cm²
